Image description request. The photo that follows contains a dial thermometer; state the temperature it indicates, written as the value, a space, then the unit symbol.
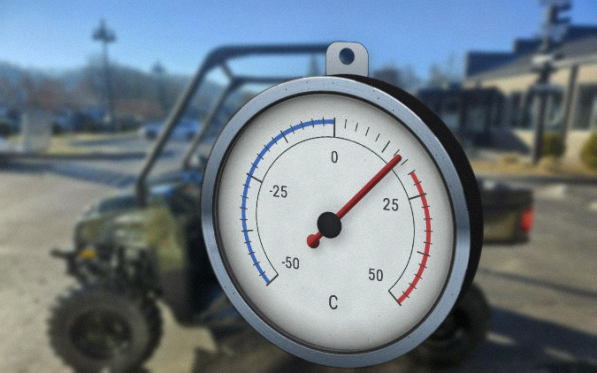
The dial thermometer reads 16.25 °C
